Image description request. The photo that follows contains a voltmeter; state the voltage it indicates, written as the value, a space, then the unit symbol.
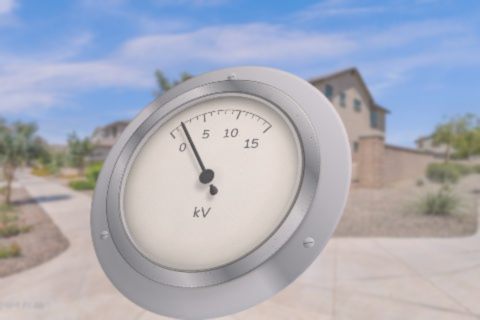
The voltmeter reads 2 kV
